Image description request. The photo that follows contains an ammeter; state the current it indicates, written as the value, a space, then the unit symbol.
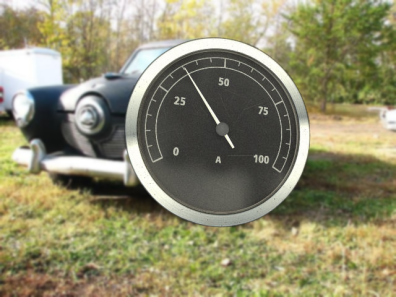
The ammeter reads 35 A
